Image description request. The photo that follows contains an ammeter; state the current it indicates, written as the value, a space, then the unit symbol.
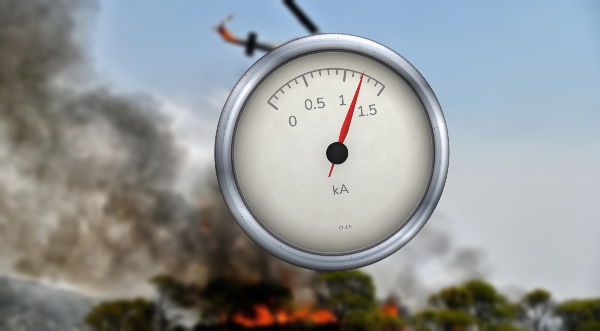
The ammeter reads 1.2 kA
